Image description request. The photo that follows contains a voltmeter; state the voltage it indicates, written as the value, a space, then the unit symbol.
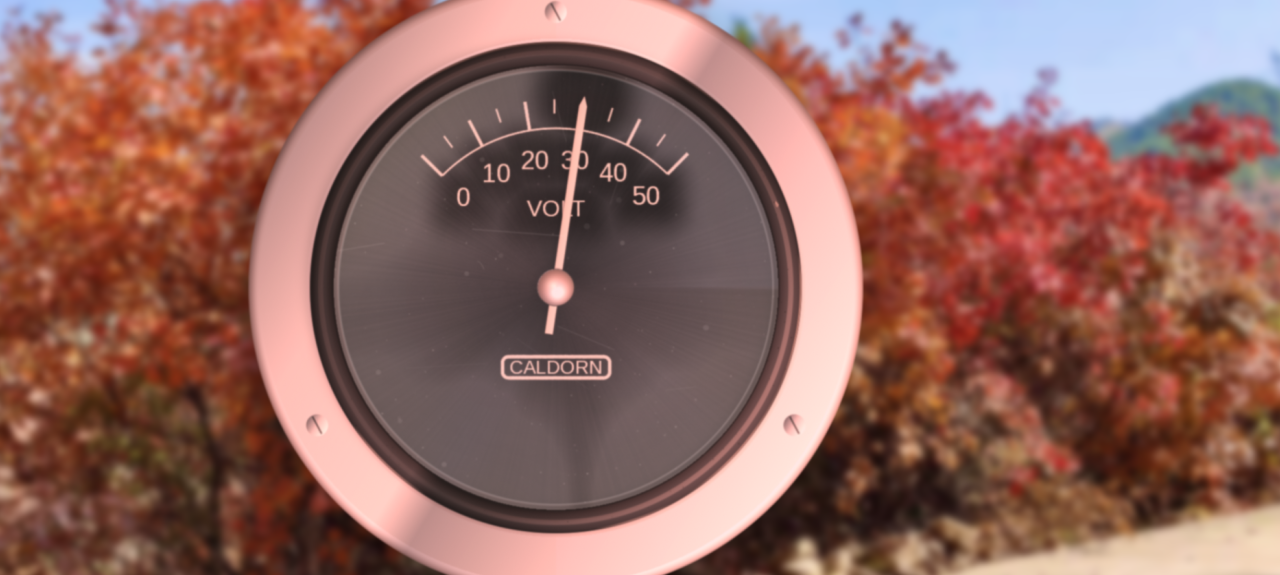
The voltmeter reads 30 V
